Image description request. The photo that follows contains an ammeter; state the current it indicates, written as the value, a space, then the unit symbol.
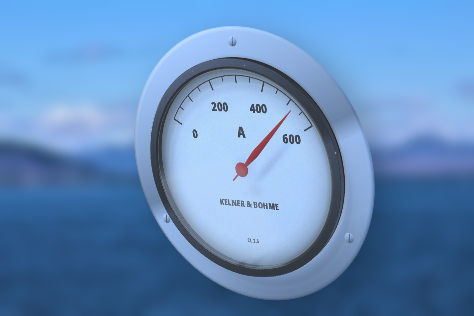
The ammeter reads 525 A
